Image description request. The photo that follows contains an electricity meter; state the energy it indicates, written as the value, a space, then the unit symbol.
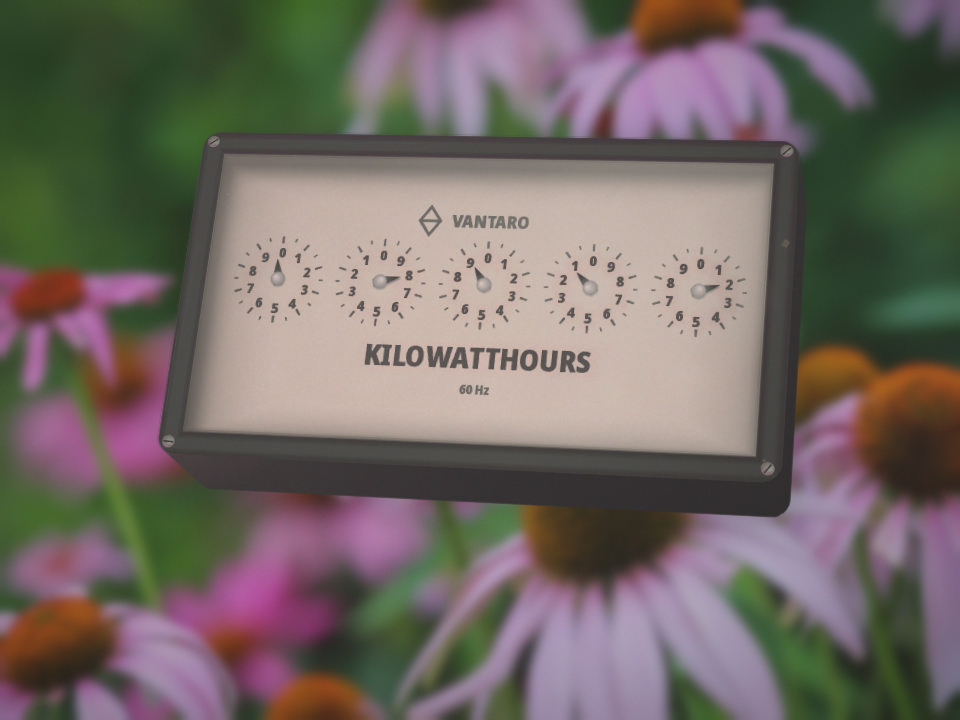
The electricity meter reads 97912 kWh
